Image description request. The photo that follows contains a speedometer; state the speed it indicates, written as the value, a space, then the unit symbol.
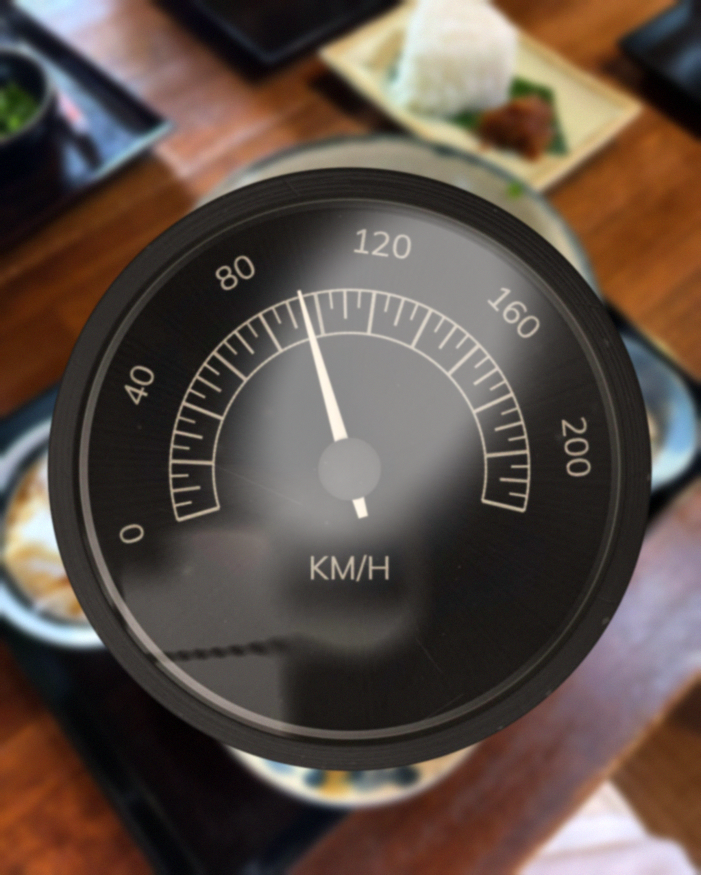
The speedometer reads 95 km/h
